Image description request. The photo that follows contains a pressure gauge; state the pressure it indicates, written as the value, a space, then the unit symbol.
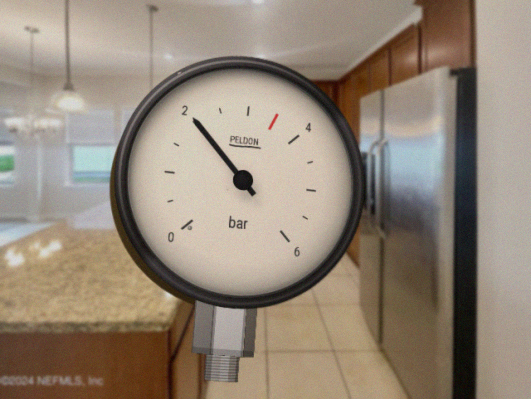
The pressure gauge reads 2 bar
